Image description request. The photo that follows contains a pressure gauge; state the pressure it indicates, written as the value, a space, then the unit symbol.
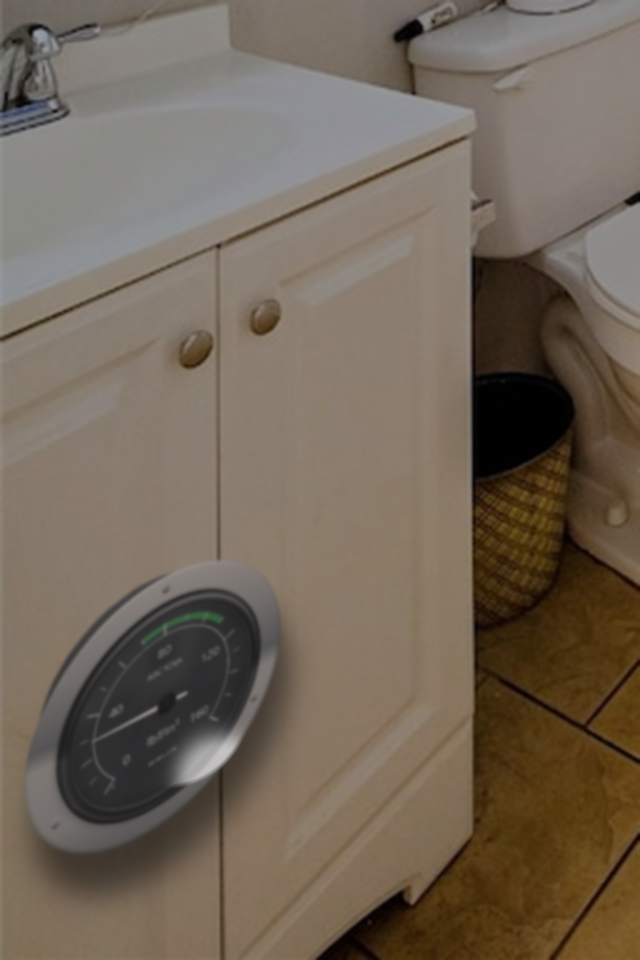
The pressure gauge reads 30 psi
